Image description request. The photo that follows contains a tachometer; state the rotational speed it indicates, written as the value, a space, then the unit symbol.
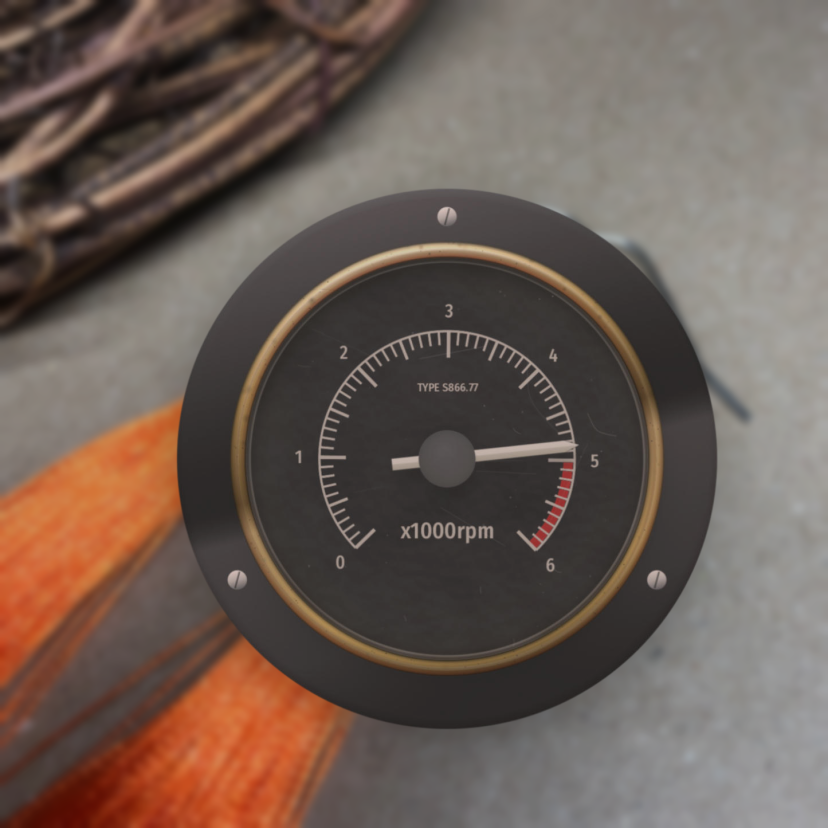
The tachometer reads 4850 rpm
